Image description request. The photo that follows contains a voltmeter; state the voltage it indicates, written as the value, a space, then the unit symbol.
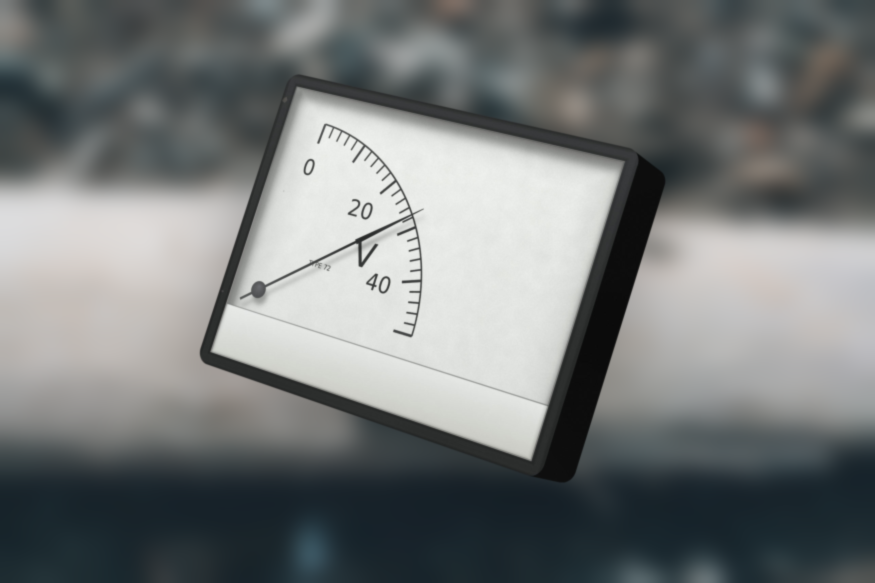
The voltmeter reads 28 V
